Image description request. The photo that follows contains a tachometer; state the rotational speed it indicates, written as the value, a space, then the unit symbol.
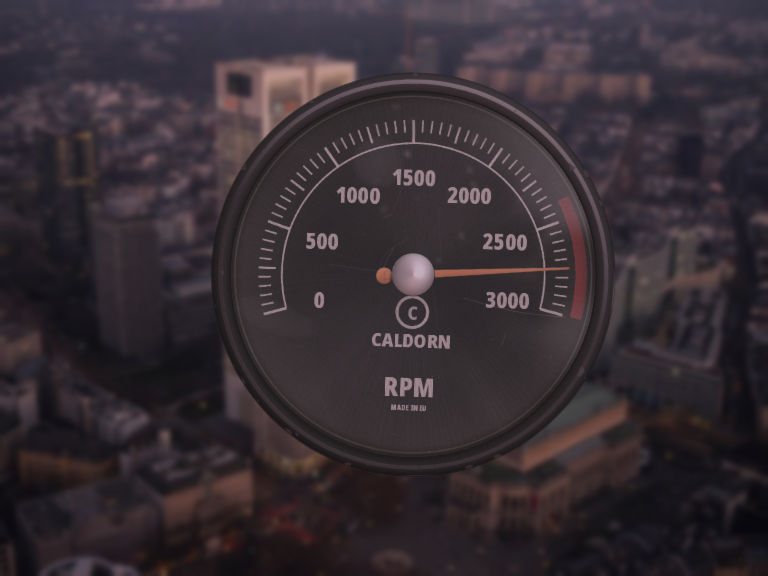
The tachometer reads 2750 rpm
